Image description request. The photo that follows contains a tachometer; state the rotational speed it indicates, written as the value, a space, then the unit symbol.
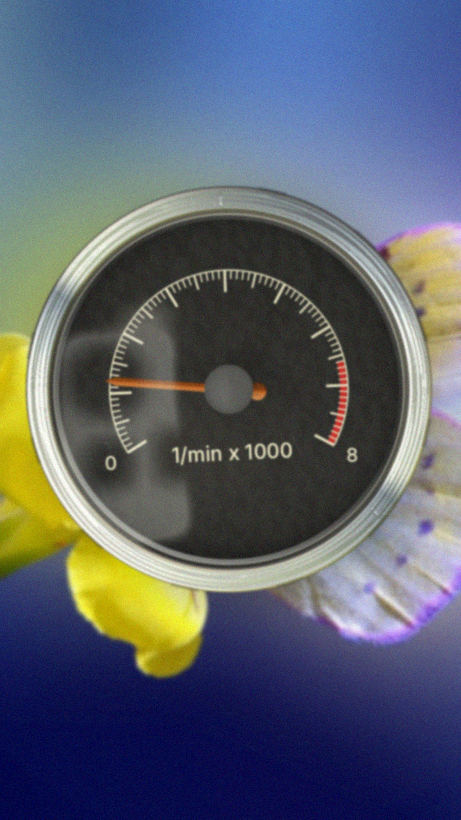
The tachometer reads 1200 rpm
